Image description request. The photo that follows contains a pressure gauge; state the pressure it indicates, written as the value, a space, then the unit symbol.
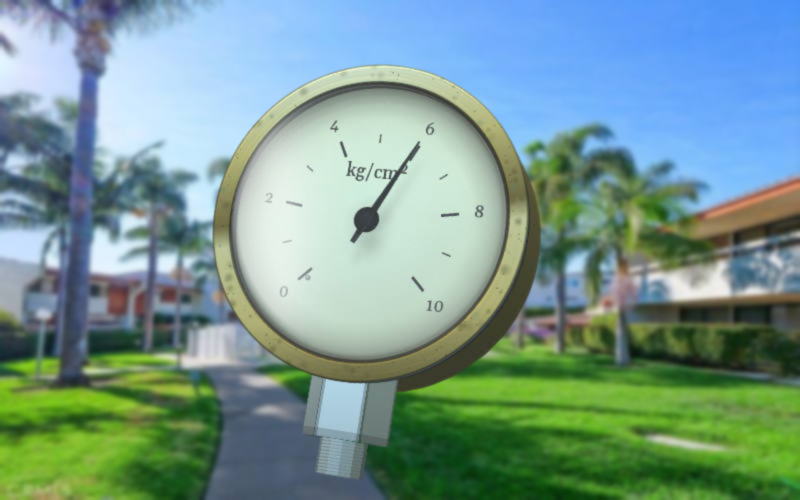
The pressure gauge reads 6 kg/cm²
